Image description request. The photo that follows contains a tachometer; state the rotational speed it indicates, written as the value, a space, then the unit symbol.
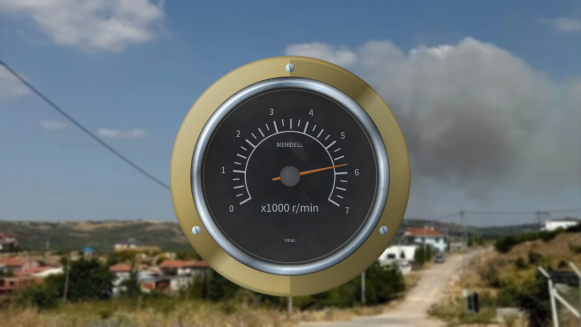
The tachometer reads 5750 rpm
